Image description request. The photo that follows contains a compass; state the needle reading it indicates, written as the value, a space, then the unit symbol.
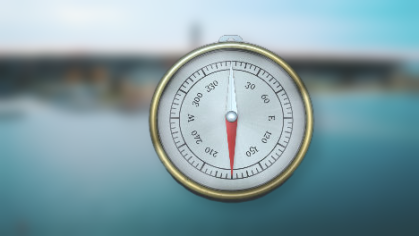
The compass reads 180 °
